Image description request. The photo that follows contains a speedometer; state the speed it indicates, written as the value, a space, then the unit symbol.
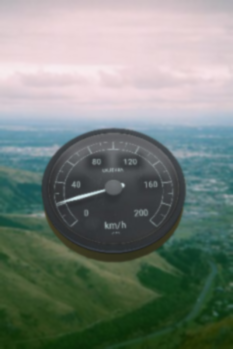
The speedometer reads 20 km/h
